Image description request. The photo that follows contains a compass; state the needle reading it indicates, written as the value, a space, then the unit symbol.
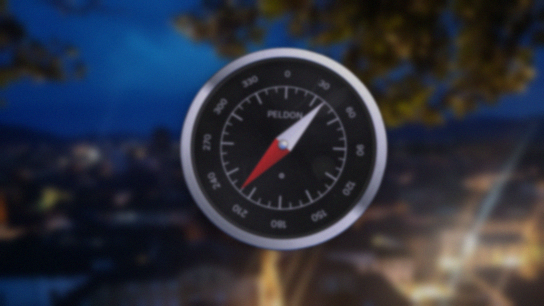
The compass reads 220 °
